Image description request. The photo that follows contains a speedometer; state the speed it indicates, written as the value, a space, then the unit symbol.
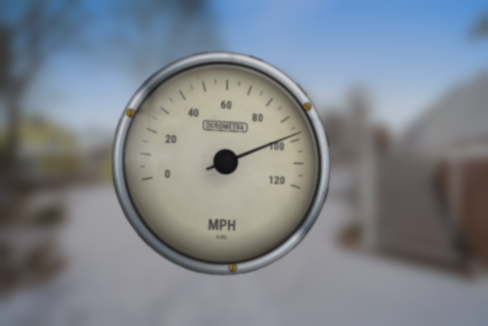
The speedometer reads 97.5 mph
